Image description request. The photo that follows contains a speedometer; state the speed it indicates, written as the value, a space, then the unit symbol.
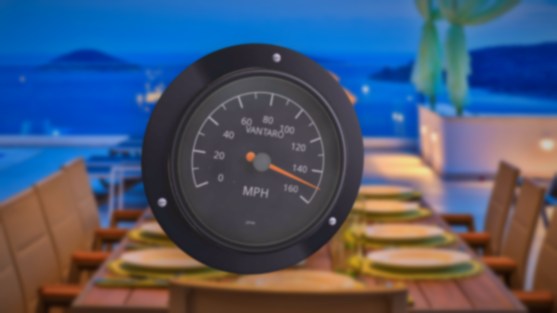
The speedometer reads 150 mph
